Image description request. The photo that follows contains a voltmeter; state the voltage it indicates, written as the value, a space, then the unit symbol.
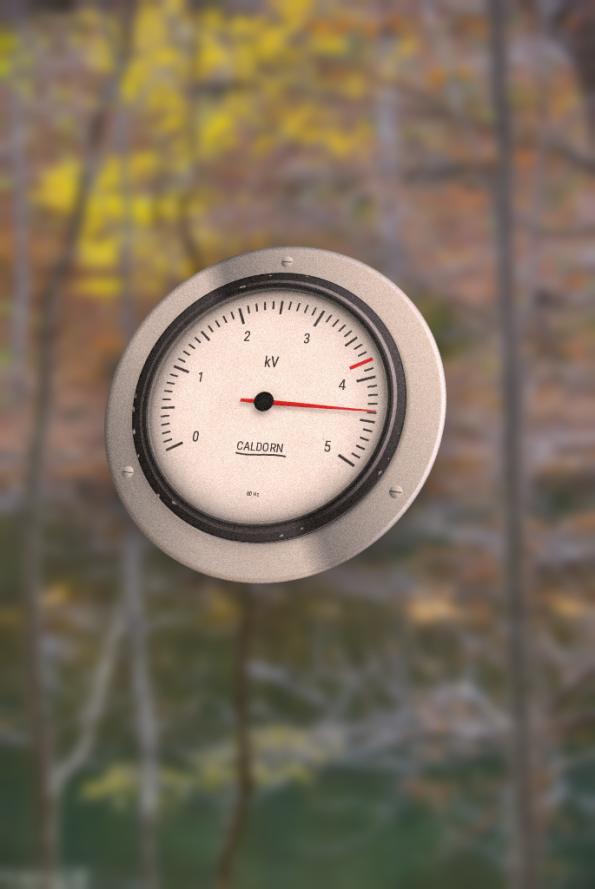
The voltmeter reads 4.4 kV
